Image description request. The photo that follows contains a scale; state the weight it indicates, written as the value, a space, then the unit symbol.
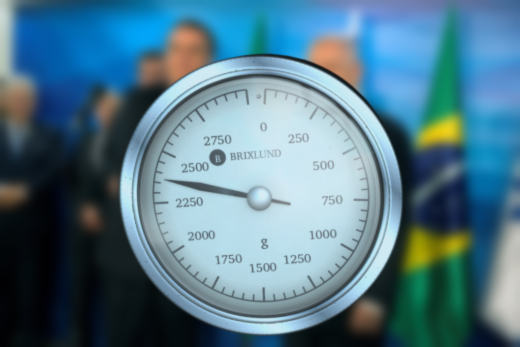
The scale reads 2375 g
